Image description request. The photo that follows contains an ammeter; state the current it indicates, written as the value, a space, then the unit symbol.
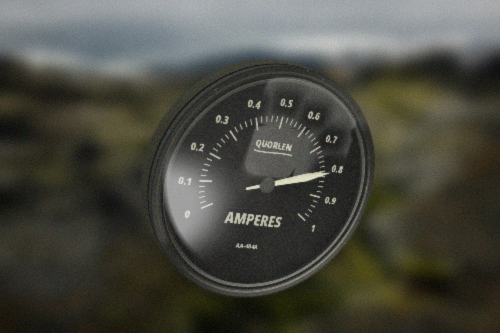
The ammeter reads 0.8 A
